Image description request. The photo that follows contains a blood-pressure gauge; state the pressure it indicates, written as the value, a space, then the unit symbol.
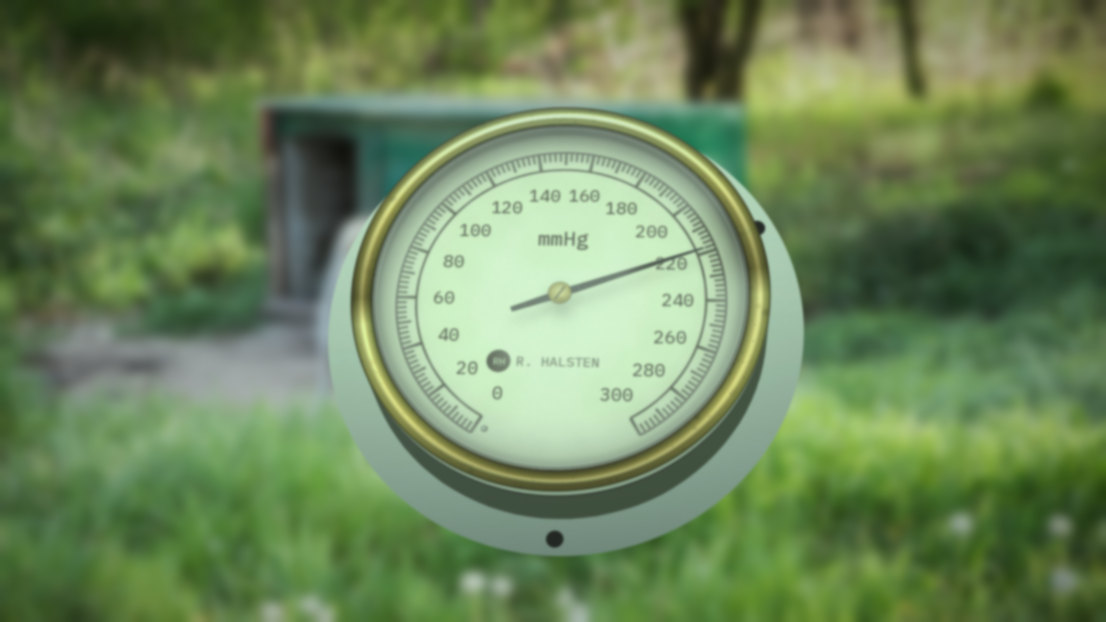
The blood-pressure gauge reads 220 mmHg
